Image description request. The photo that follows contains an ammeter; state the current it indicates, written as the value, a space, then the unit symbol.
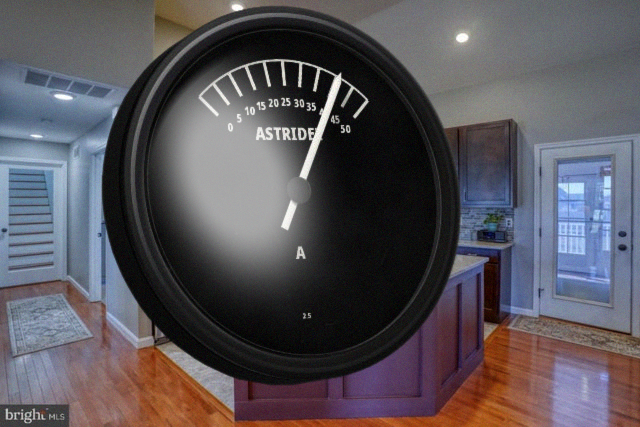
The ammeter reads 40 A
